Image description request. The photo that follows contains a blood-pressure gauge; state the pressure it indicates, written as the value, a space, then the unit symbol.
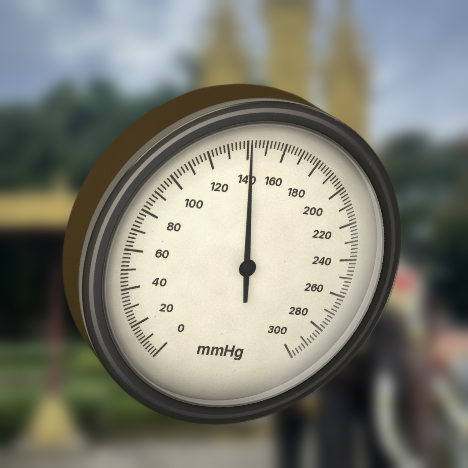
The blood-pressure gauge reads 140 mmHg
